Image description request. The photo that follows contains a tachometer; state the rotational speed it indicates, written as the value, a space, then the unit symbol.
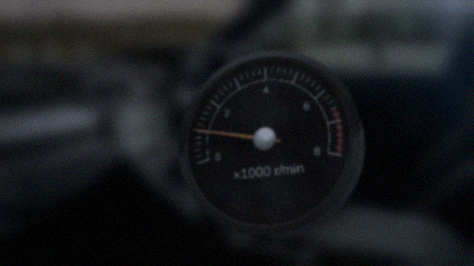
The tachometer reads 1000 rpm
